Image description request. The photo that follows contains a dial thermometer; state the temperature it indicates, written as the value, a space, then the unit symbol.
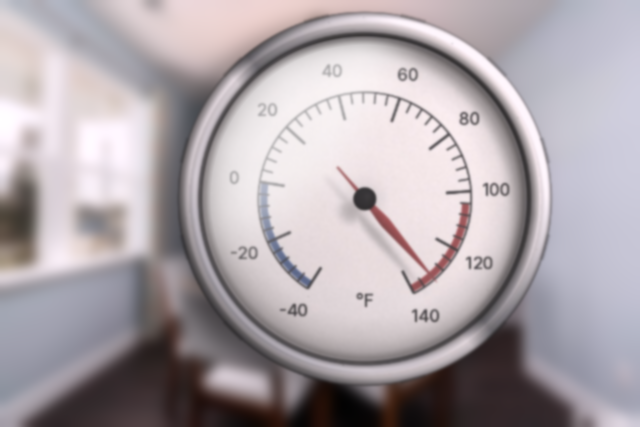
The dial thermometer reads 132 °F
